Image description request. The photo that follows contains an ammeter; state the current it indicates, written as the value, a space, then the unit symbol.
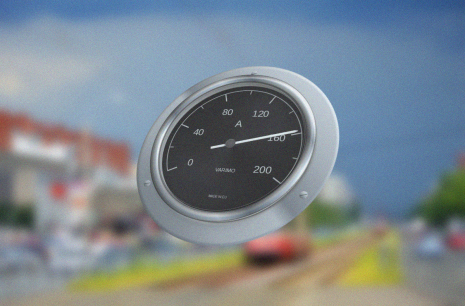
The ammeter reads 160 A
